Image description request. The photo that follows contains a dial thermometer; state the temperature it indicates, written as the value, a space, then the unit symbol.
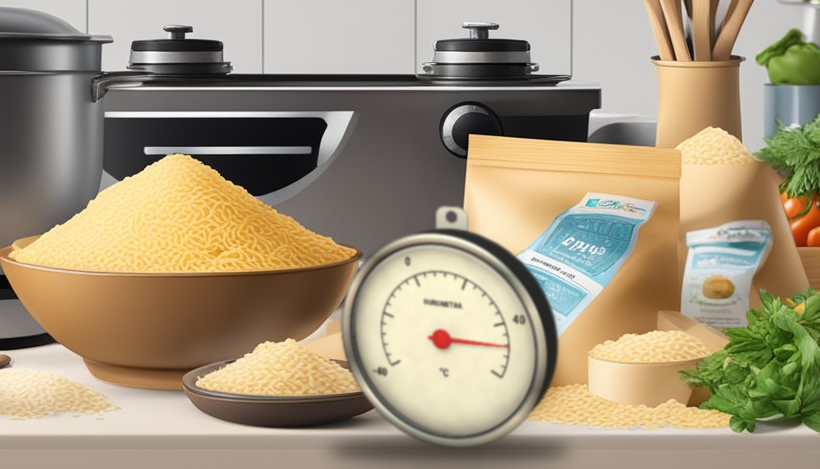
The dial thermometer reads 48 °C
